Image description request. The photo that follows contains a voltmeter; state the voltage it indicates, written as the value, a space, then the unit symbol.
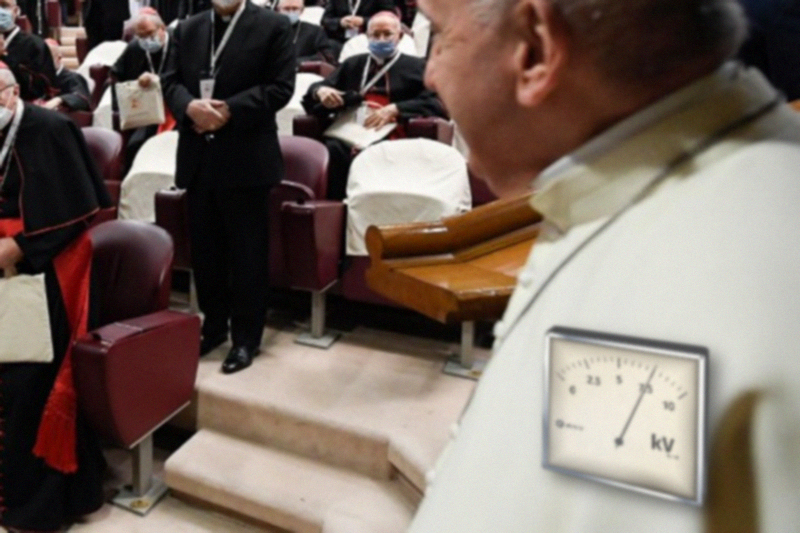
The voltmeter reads 7.5 kV
